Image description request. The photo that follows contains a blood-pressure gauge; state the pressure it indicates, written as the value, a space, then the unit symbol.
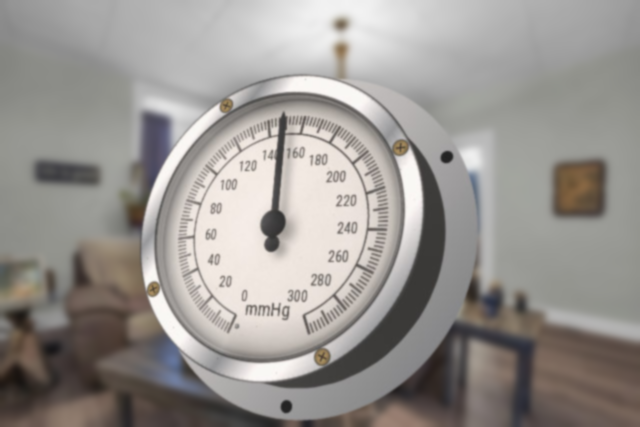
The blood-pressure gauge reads 150 mmHg
